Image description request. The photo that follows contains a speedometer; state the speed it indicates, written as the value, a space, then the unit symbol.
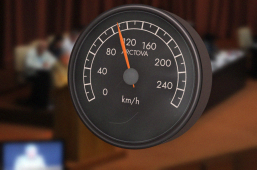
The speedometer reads 110 km/h
